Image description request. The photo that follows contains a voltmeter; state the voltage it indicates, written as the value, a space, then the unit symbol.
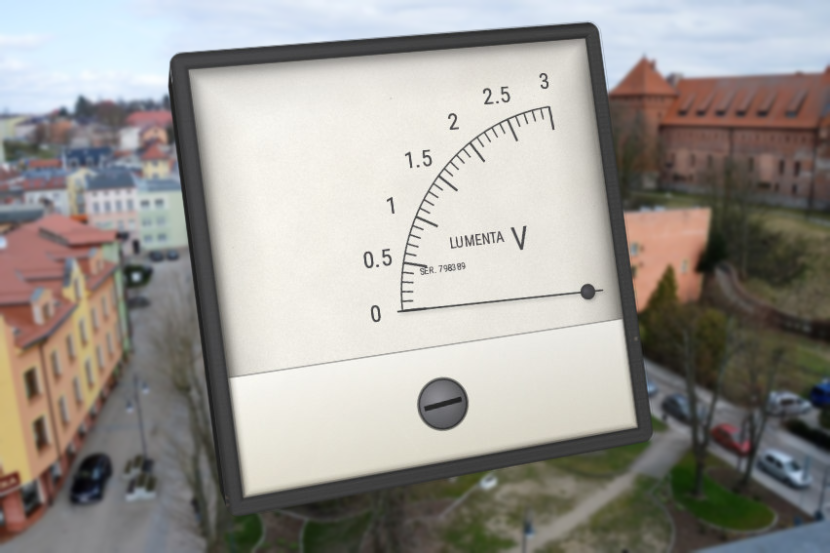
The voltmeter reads 0 V
